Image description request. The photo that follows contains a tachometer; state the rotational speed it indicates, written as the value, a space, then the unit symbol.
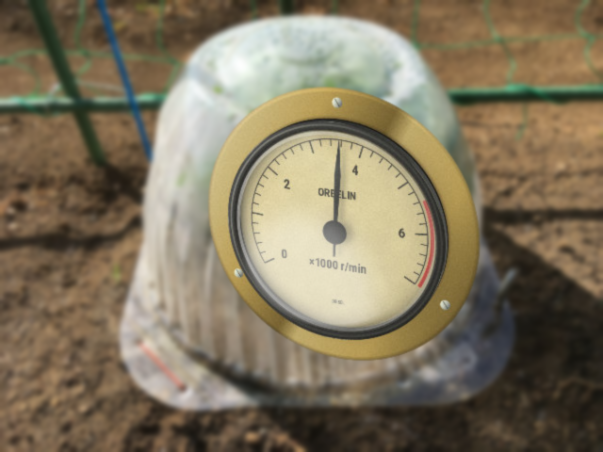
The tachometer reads 3600 rpm
